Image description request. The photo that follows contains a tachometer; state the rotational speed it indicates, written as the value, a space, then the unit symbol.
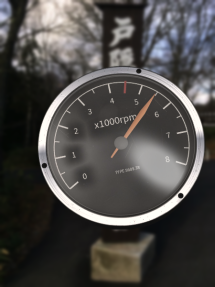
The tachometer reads 5500 rpm
